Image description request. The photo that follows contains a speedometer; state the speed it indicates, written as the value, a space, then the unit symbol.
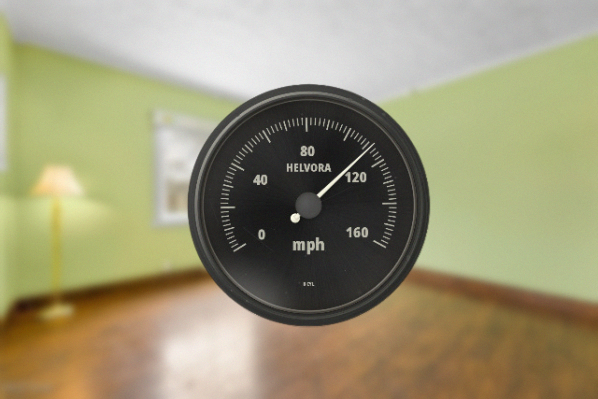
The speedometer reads 112 mph
